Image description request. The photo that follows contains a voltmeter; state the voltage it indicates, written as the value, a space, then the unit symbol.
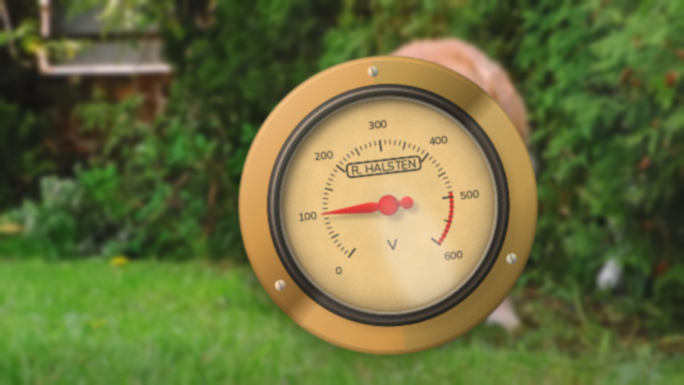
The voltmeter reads 100 V
